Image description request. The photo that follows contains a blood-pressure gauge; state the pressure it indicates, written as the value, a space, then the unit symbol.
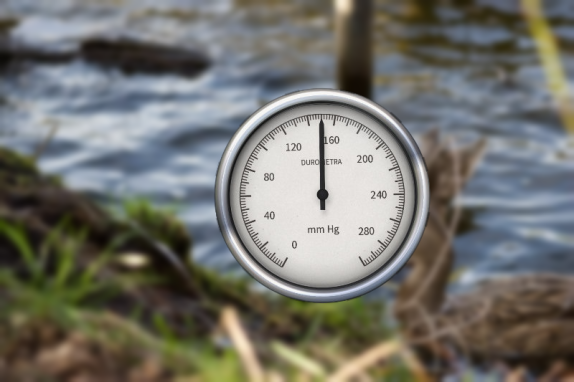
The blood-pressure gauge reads 150 mmHg
